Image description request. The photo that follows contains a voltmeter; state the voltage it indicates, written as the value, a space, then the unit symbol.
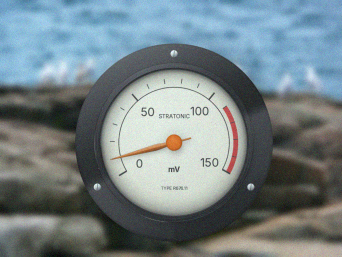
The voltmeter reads 10 mV
